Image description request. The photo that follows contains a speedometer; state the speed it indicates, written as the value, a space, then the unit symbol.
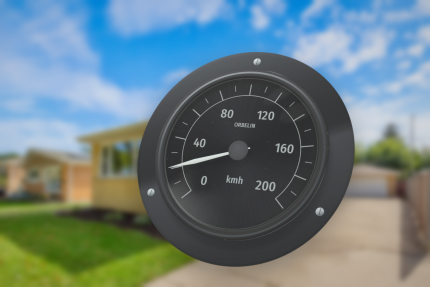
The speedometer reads 20 km/h
